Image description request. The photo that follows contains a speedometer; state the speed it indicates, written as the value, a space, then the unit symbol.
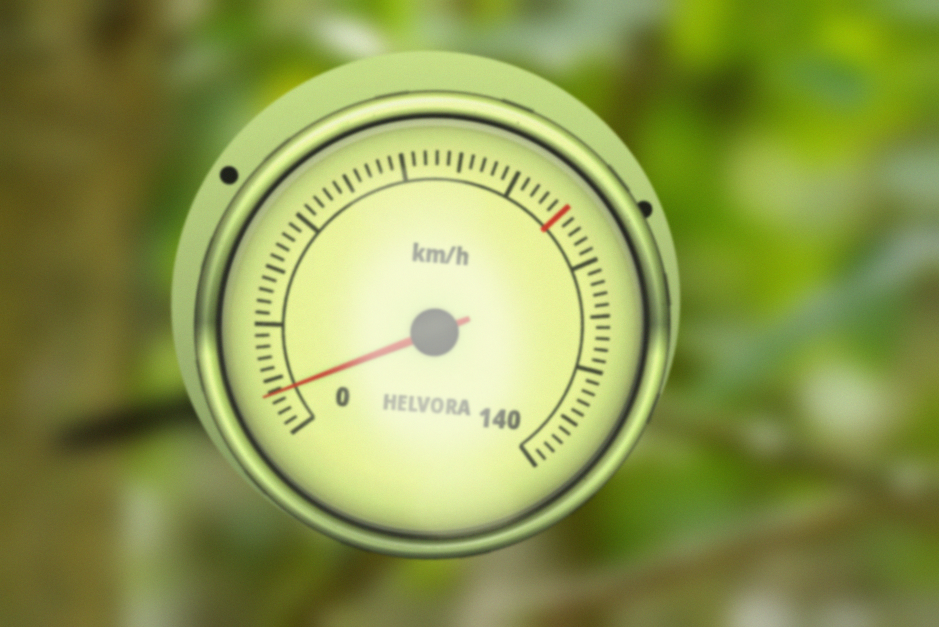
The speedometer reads 8 km/h
